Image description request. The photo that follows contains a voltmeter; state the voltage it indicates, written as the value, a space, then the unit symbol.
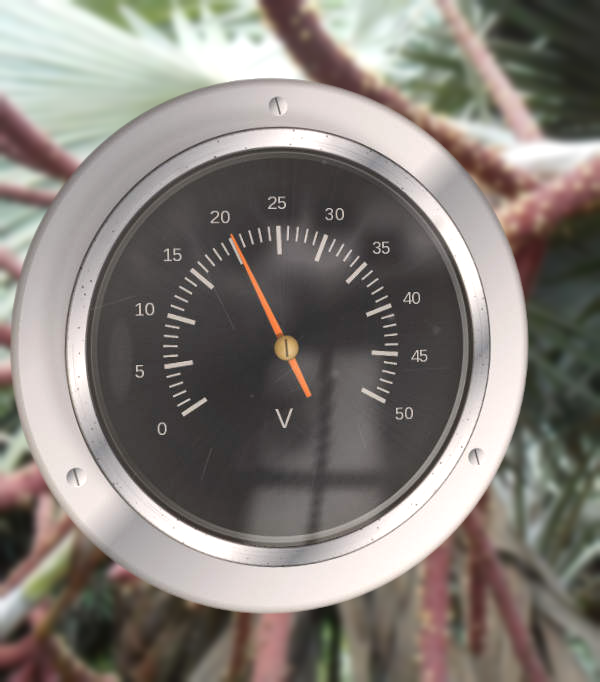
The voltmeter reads 20 V
